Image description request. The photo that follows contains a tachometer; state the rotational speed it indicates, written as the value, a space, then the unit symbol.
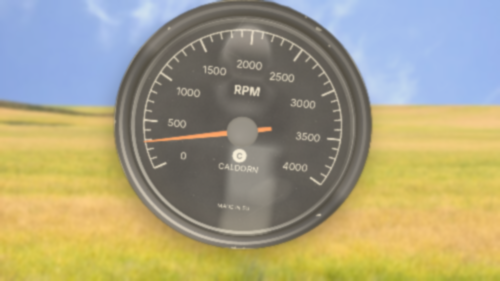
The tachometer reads 300 rpm
